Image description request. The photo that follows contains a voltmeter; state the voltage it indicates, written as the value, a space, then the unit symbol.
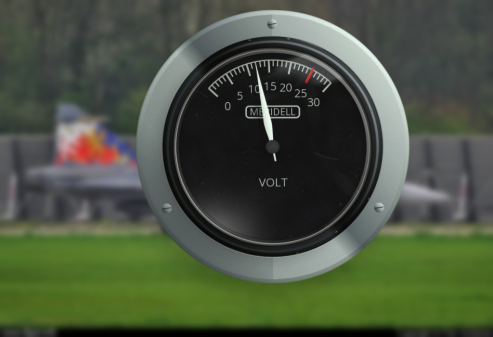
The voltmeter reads 12 V
